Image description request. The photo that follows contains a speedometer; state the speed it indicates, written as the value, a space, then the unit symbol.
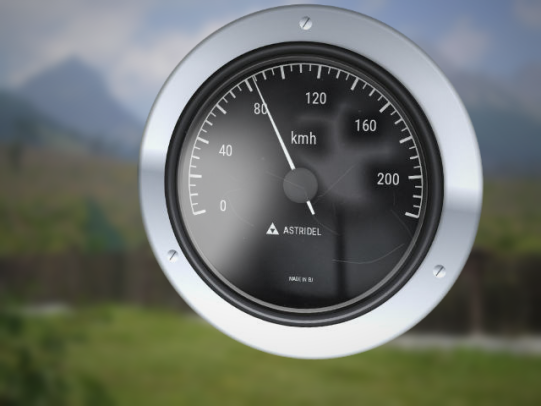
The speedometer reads 85 km/h
